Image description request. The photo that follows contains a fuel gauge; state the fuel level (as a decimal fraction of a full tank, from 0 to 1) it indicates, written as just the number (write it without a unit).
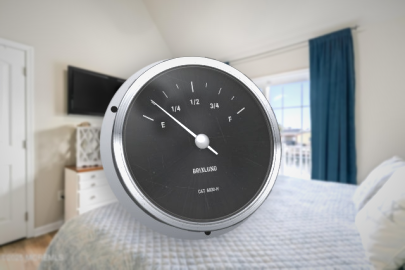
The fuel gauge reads 0.125
